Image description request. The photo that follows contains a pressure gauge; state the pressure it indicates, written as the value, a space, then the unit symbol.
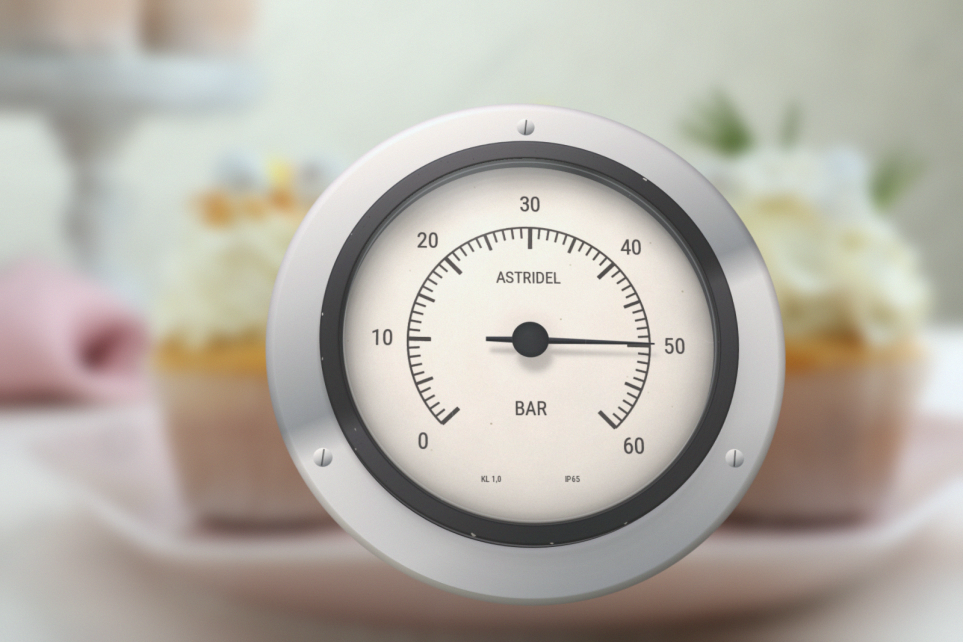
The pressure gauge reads 50 bar
